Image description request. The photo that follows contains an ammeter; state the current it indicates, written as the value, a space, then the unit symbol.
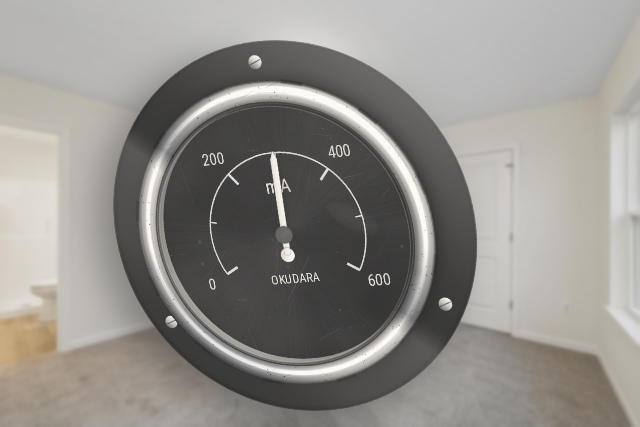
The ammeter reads 300 mA
